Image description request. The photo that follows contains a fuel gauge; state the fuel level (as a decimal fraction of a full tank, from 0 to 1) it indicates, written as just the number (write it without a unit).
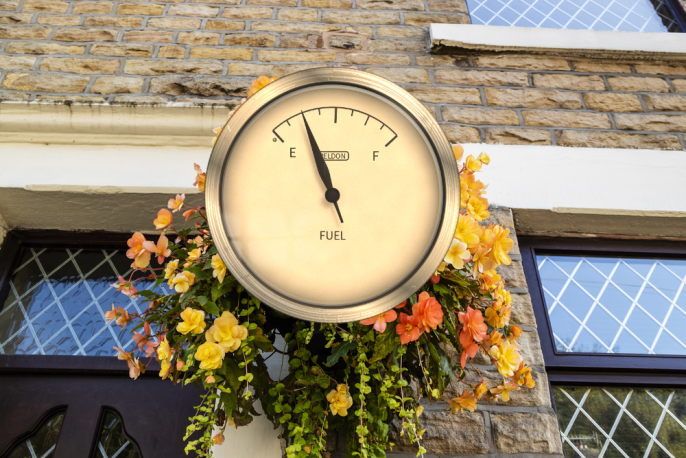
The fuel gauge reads 0.25
